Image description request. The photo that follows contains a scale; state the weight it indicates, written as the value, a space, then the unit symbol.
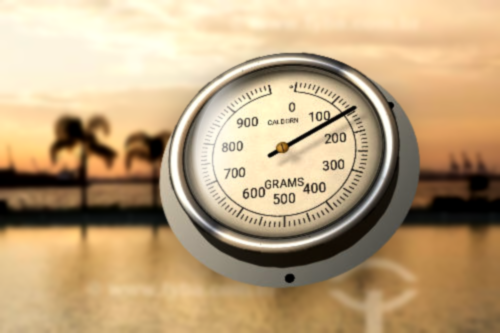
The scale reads 150 g
